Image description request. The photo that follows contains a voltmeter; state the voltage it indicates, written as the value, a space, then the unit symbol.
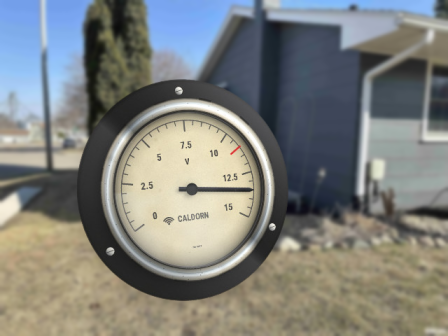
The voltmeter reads 13.5 V
